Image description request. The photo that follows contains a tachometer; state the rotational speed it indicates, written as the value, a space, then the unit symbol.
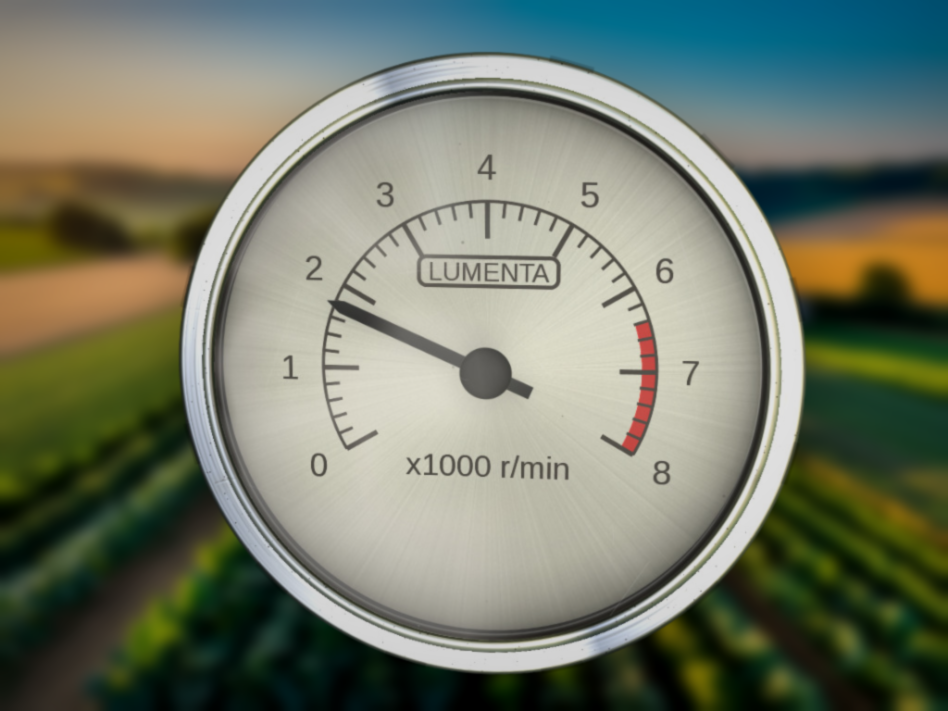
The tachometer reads 1800 rpm
